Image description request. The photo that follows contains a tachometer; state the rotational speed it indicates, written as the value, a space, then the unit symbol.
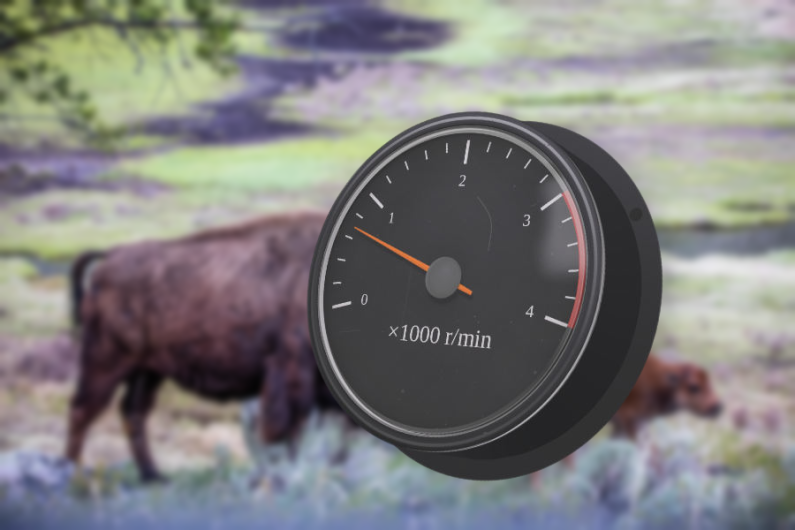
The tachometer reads 700 rpm
